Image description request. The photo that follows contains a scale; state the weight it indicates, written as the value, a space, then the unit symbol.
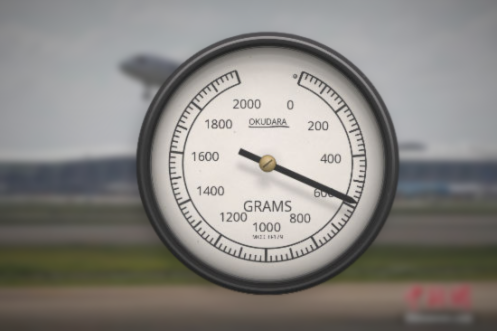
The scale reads 580 g
